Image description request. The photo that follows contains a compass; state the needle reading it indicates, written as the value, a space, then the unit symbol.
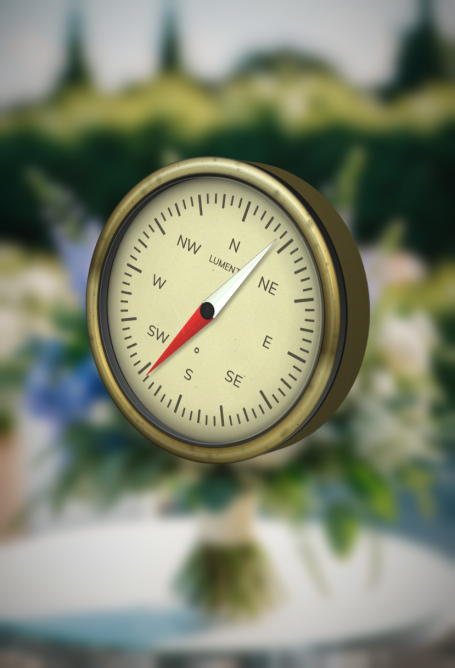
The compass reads 205 °
